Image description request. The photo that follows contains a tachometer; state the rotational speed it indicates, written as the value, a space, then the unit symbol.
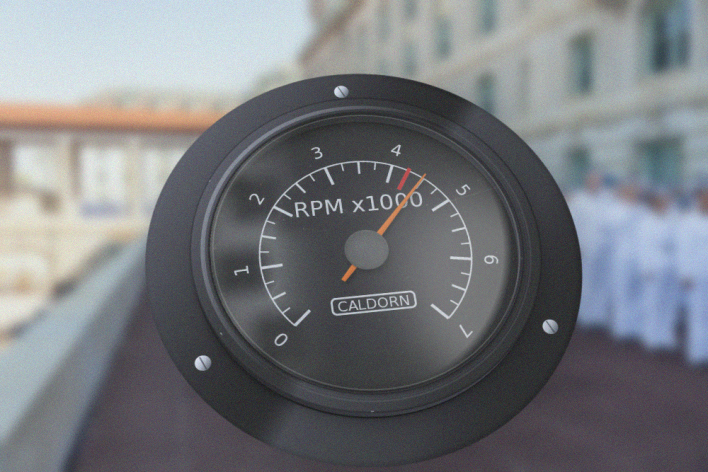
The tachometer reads 4500 rpm
